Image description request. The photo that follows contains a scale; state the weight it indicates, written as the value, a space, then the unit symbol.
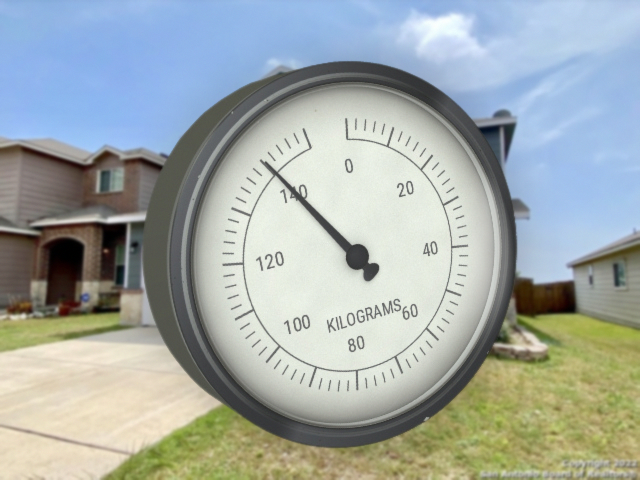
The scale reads 140 kg
